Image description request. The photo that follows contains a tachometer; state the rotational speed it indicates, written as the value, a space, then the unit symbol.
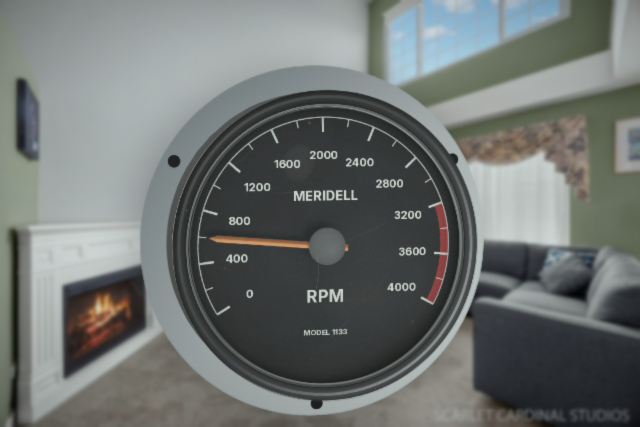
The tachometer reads 600 rpm
